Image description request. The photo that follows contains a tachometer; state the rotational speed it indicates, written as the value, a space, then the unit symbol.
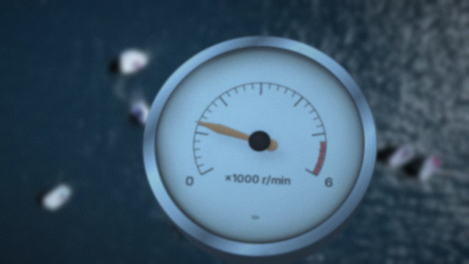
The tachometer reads 1200 rpm
